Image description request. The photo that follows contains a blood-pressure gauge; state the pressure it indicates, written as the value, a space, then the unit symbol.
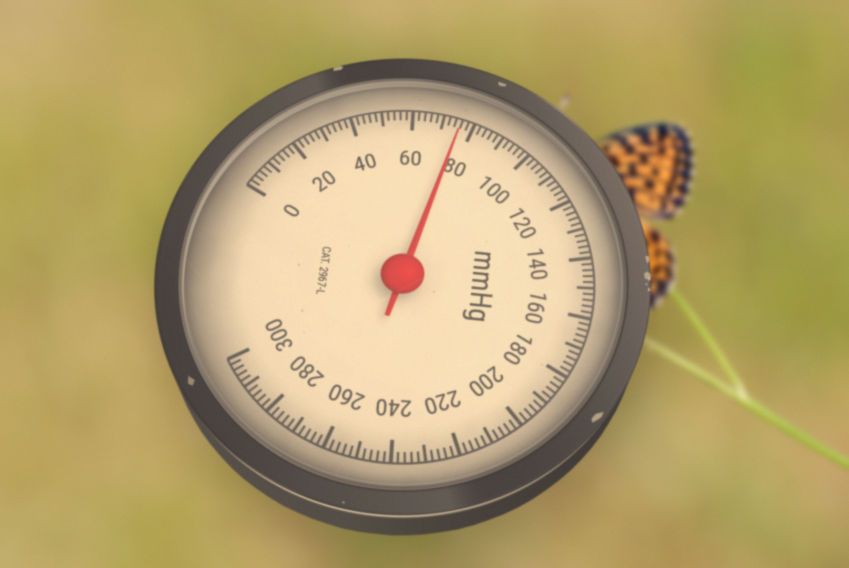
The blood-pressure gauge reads 76 mmHg
